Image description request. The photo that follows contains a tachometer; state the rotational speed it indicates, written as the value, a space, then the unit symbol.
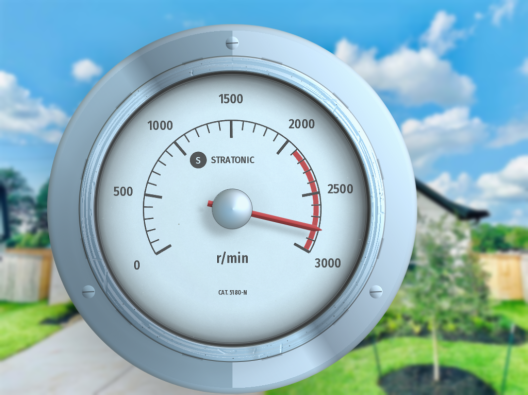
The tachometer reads 2800 rpm
